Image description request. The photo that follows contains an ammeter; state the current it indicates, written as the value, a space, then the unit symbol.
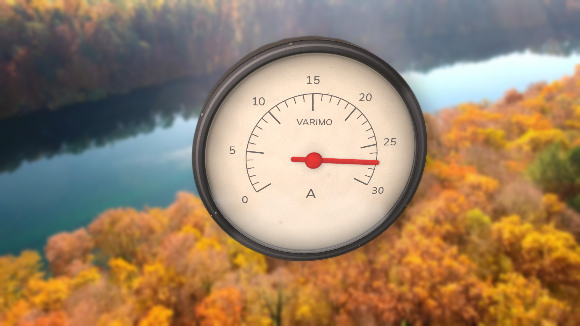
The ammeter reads 27 A
